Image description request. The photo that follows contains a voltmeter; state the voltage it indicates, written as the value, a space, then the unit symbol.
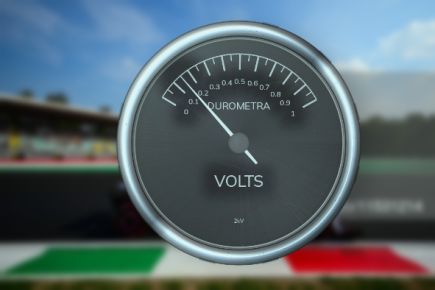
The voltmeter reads 0.15 V
